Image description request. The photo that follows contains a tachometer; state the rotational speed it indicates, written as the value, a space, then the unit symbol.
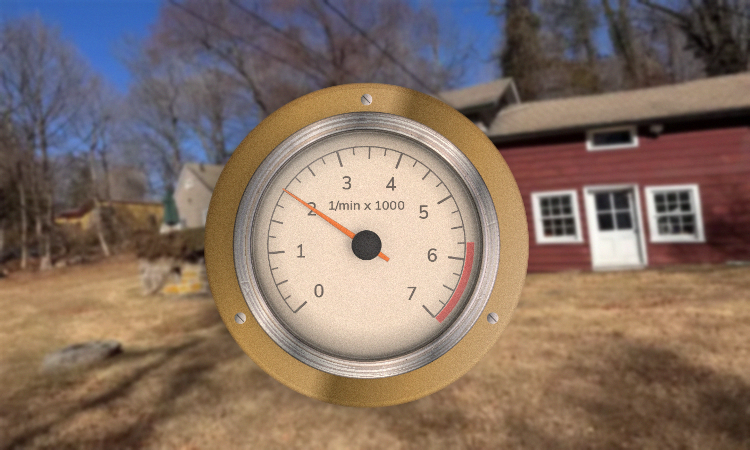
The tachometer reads 2000 rpm
